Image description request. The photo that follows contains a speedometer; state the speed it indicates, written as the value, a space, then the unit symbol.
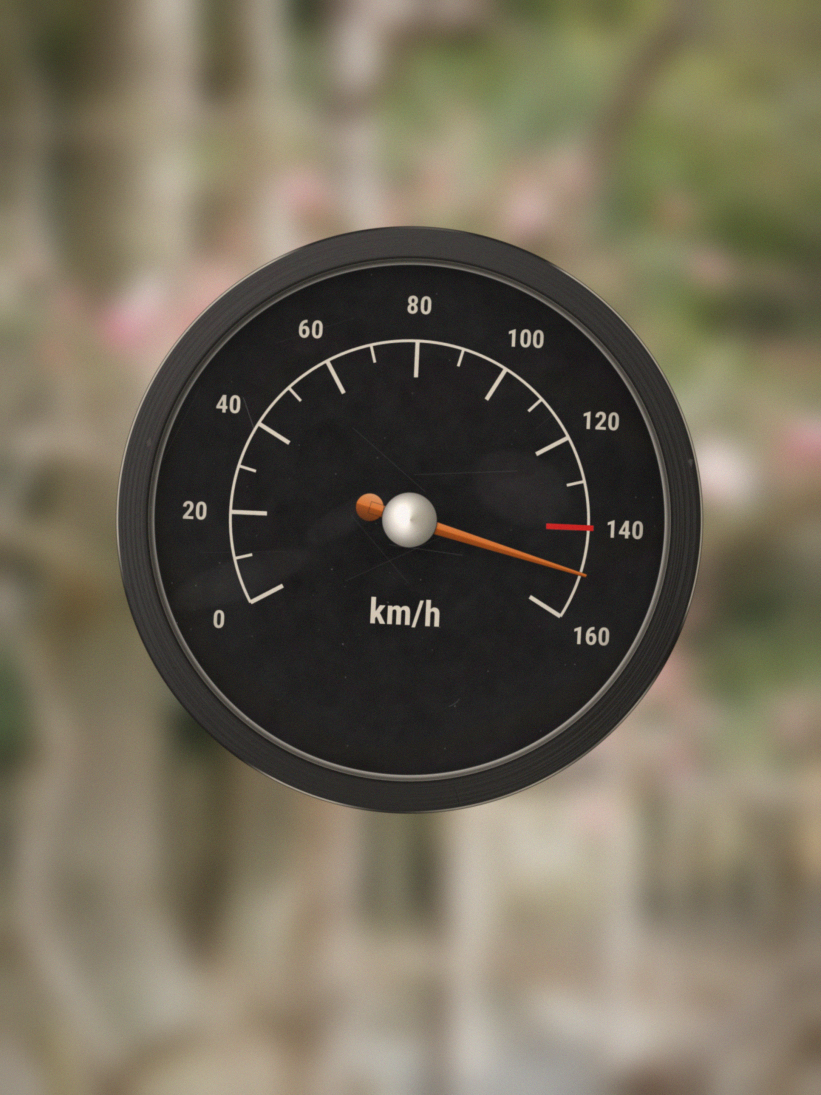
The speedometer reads 150 km/h
